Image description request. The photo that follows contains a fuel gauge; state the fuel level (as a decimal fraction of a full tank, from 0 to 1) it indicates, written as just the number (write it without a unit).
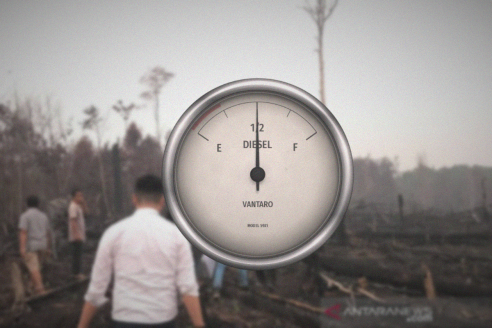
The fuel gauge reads 0.5
